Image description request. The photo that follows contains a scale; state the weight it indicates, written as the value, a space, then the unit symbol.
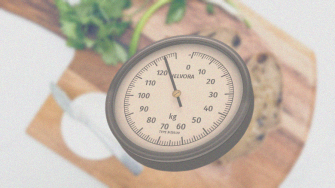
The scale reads 125 kg
